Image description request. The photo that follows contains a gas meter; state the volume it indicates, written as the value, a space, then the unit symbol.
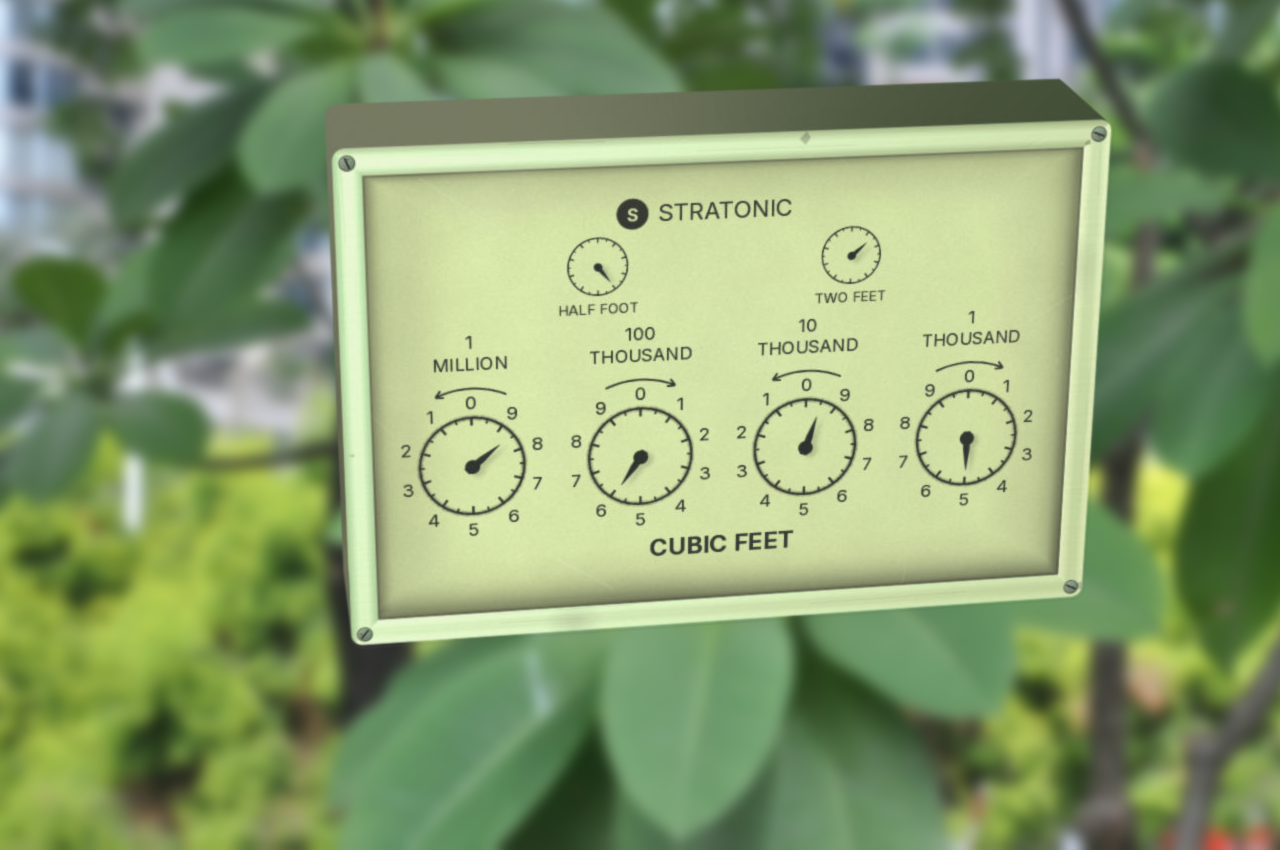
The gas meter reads 859500 ft³
